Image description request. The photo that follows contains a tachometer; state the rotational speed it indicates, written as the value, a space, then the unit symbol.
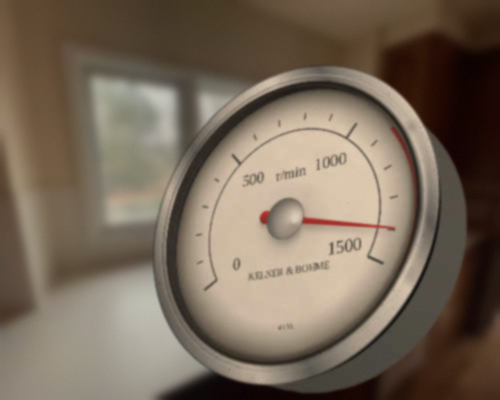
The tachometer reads 1400 rpm
